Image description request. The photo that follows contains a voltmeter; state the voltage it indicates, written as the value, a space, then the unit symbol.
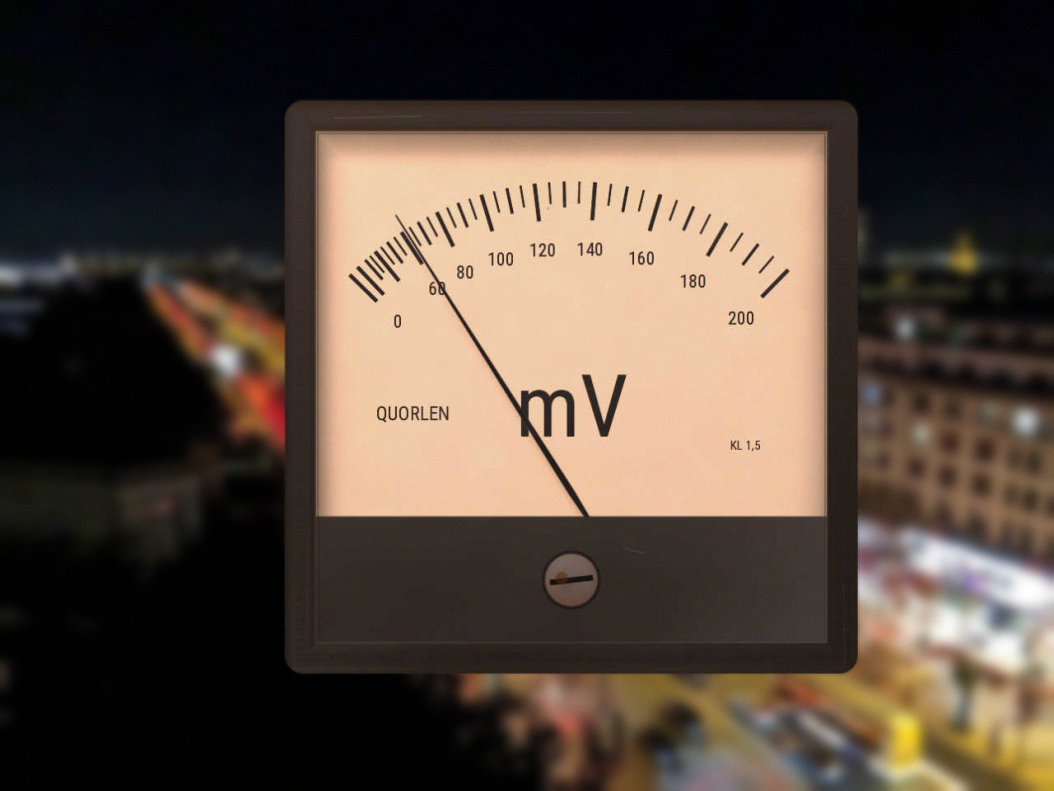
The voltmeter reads 62.5 mV
